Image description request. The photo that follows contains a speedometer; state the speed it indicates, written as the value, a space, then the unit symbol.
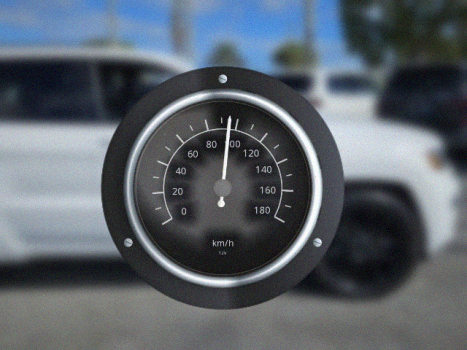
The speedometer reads 95 km/h
